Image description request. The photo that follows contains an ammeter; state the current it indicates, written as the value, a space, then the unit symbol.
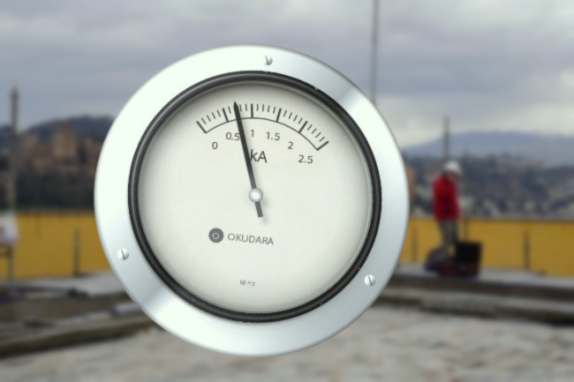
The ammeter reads 0.7 kA
